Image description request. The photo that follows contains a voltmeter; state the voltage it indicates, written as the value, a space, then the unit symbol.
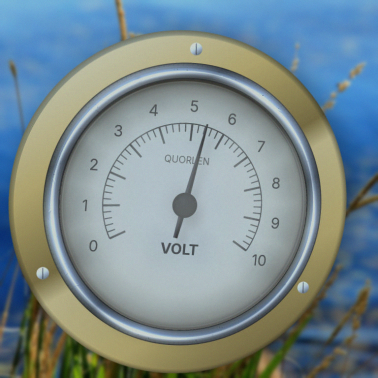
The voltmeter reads 5.4 V
